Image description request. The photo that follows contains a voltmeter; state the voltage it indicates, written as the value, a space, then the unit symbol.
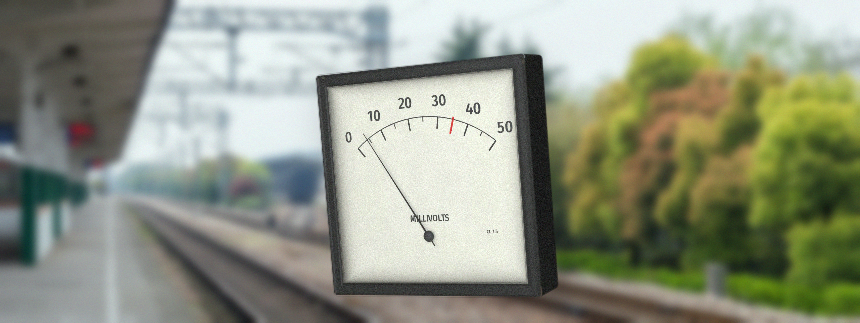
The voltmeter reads 5 mV
